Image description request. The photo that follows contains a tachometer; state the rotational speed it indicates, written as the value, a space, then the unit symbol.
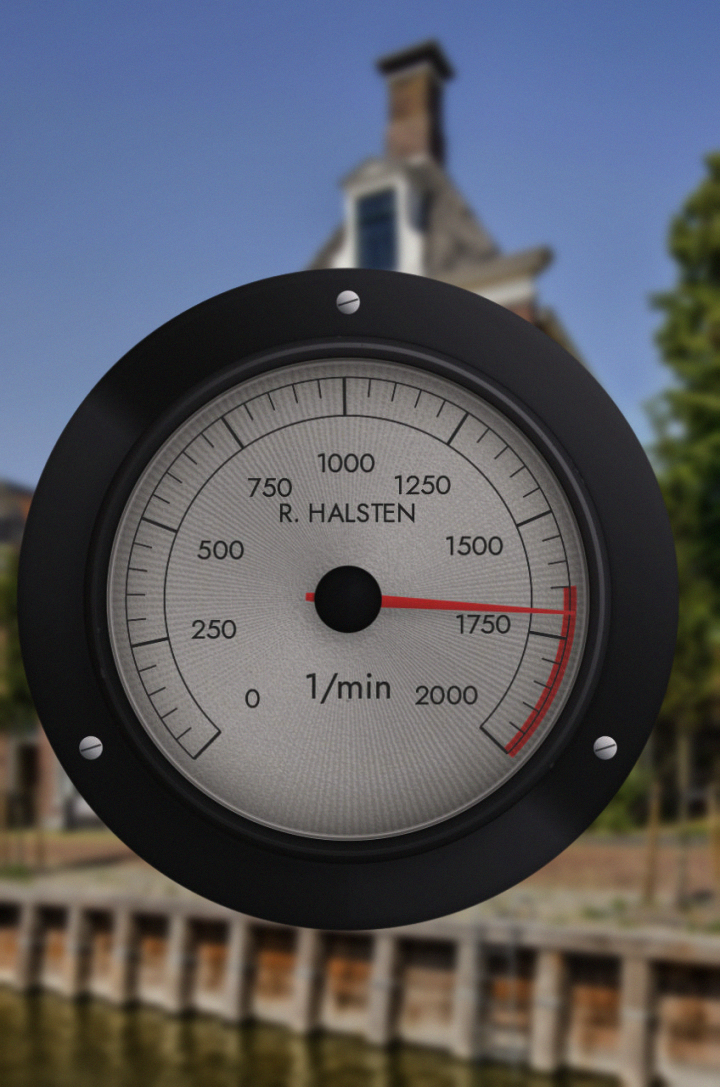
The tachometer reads 1700 rpm
